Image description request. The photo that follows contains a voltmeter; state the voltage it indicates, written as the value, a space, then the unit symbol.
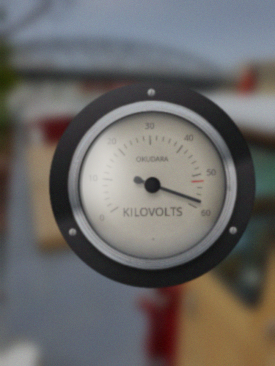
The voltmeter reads 58 kV
